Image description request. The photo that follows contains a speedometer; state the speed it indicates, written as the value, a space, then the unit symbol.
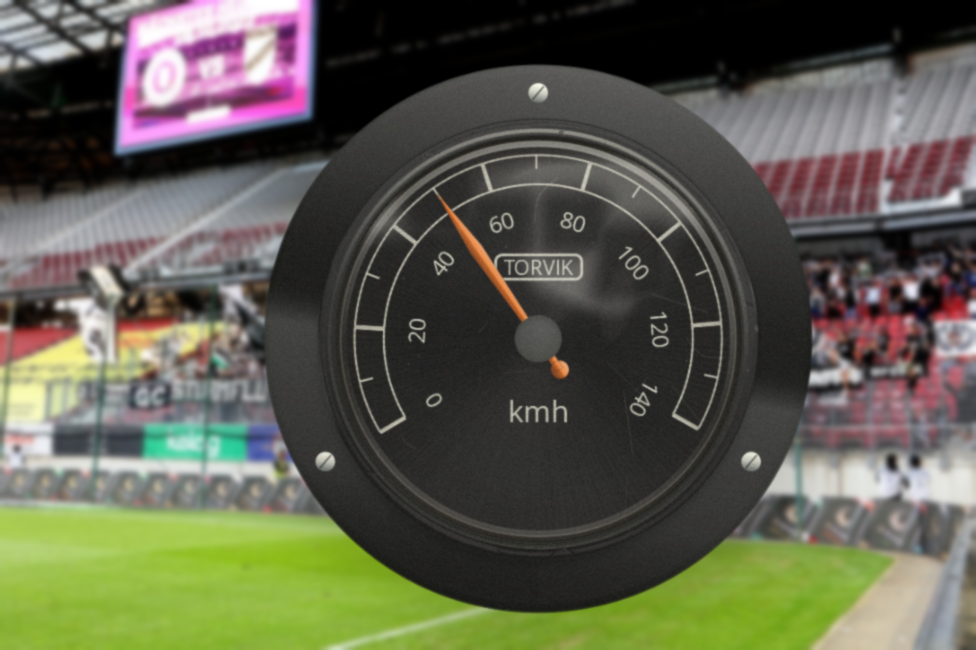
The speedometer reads 50 km/h
